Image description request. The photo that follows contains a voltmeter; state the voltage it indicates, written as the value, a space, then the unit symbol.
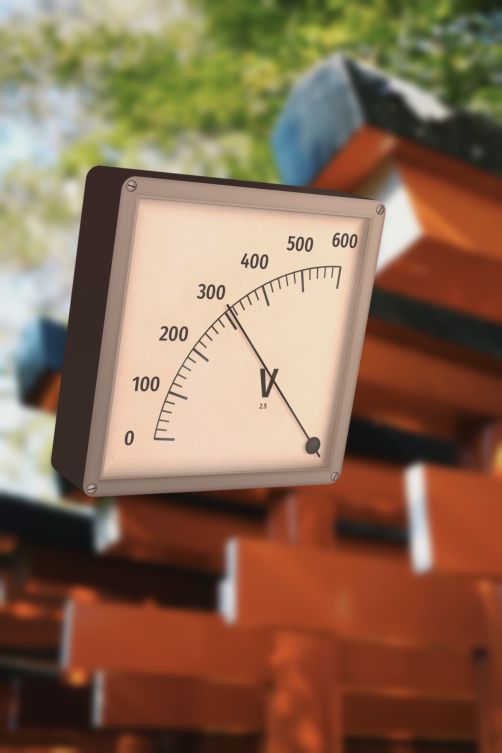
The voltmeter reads 310 V
